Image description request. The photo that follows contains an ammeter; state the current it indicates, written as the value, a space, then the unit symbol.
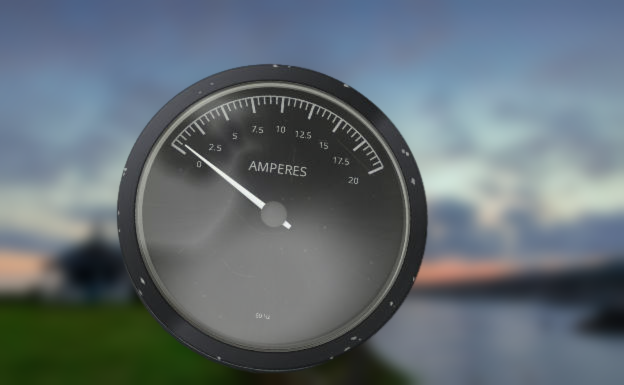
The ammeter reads 0.5 A
